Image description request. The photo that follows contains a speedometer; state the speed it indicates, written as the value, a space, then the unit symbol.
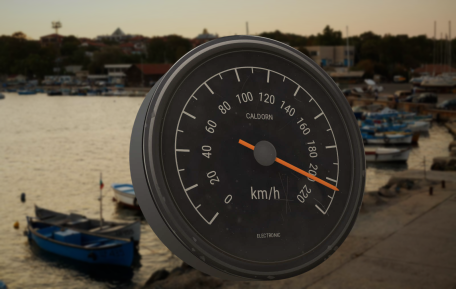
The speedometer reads 205 km/h
